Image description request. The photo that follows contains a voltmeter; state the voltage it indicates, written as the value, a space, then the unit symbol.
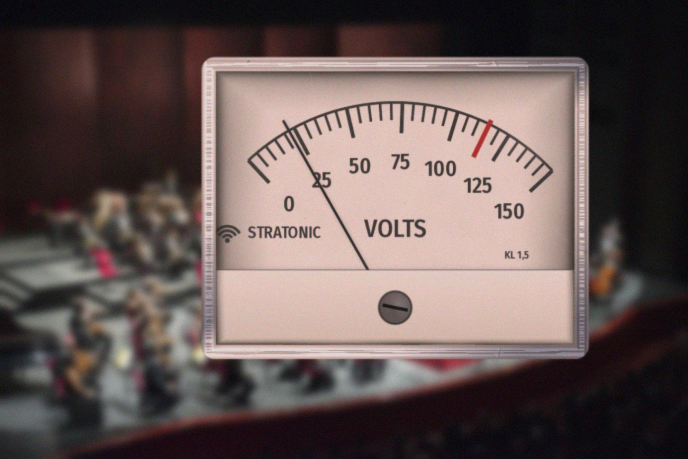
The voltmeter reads 22.5 V
